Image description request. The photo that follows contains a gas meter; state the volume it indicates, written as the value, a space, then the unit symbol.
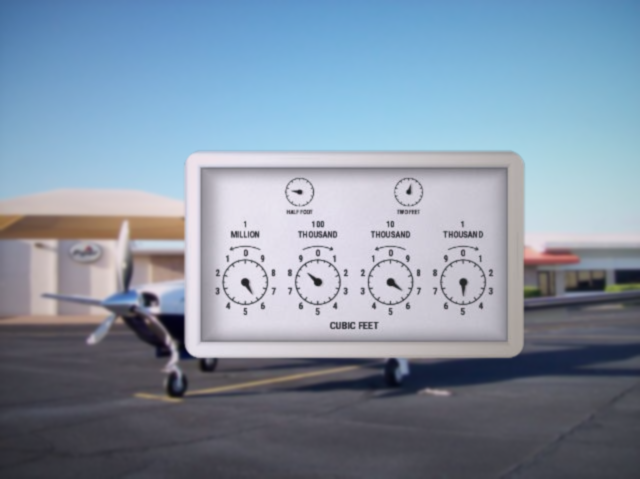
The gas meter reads 586500 ft³
